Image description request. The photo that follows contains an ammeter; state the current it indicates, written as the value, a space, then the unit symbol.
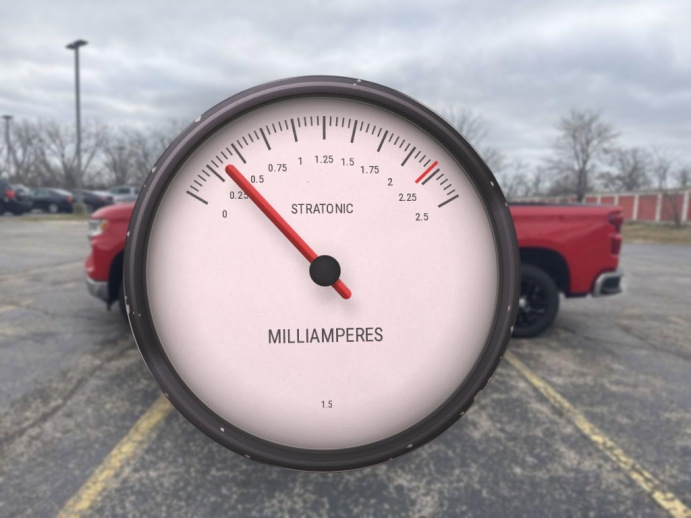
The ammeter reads 0.35 mA
